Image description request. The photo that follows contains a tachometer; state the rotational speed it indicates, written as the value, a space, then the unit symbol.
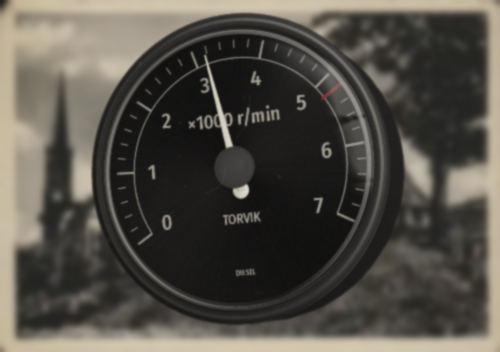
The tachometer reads 3200 rpm
